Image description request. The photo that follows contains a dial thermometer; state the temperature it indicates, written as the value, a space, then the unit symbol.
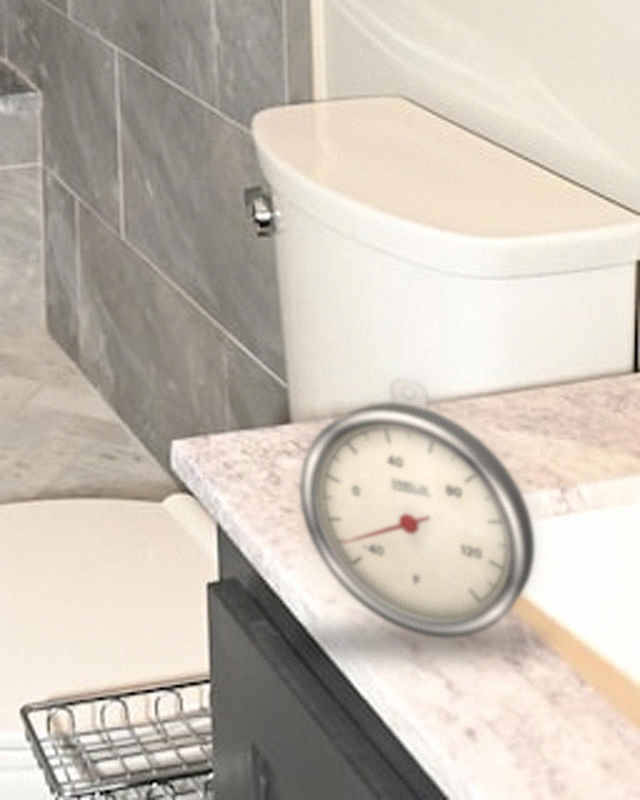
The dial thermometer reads -30 °F
